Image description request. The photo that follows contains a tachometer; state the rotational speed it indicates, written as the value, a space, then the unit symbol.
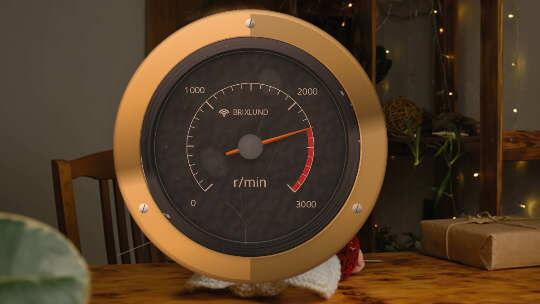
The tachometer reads 2300 rpm
